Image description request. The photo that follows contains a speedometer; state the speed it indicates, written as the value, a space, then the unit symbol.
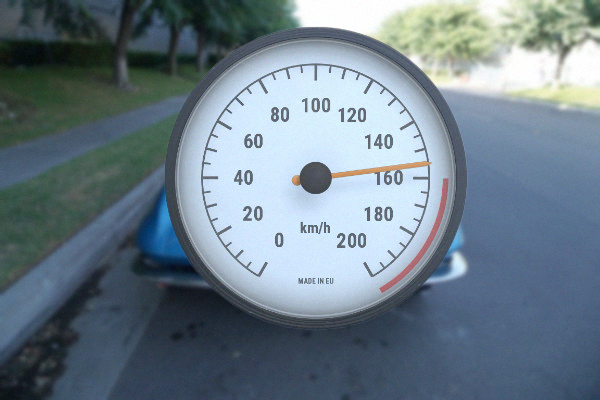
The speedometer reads 155 km/h
